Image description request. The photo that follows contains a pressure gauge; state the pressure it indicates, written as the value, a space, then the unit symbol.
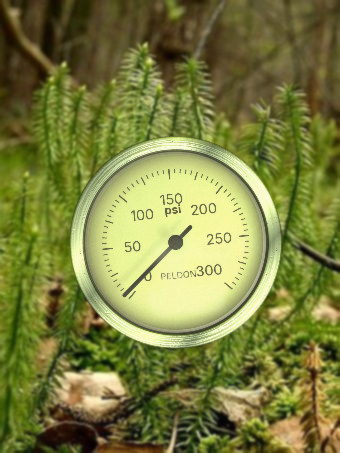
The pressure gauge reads 5 psi
